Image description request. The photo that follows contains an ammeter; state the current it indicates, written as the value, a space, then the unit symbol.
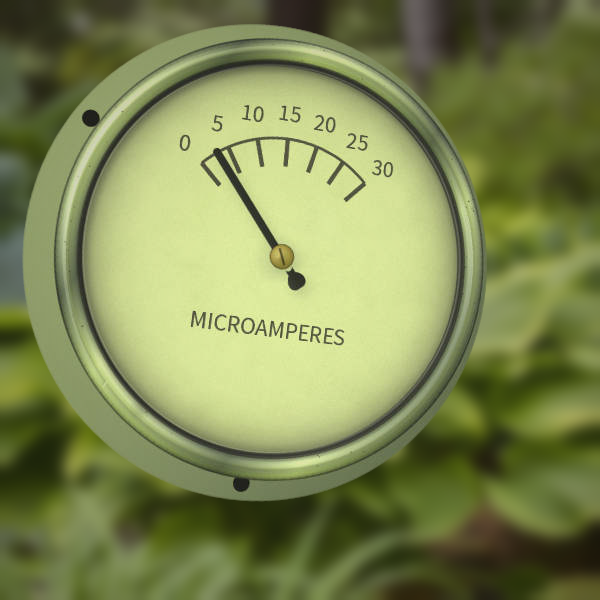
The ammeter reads 2.5 µA
